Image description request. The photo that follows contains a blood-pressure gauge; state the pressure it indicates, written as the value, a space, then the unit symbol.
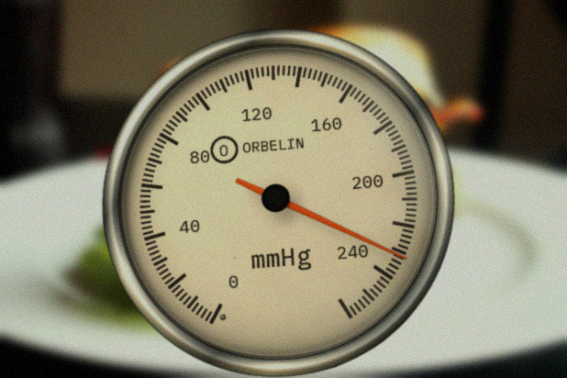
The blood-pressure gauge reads 232 mmHg
